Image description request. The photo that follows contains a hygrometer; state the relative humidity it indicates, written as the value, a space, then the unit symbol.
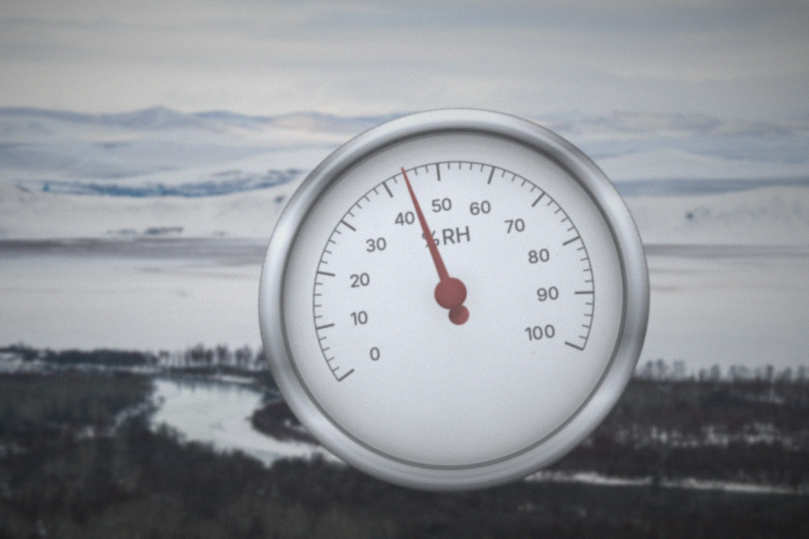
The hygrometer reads 44 %
